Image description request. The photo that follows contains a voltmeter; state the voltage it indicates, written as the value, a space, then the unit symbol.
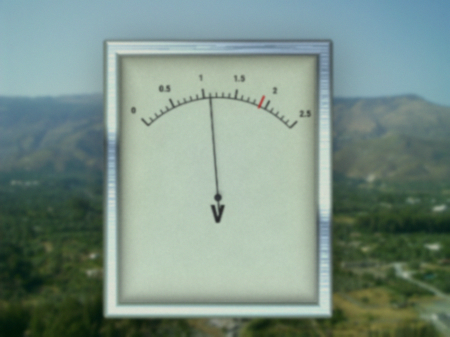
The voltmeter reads 1.1 V
